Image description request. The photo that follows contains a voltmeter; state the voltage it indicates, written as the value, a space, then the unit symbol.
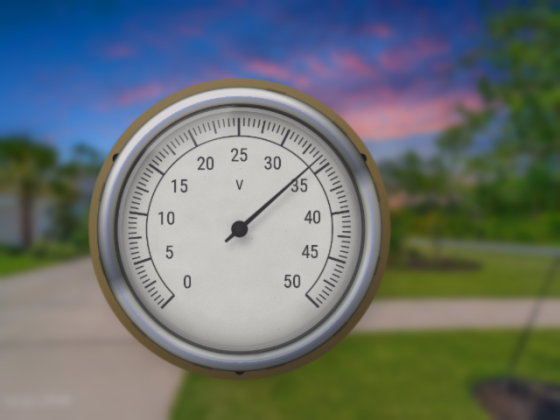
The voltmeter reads 34 V
